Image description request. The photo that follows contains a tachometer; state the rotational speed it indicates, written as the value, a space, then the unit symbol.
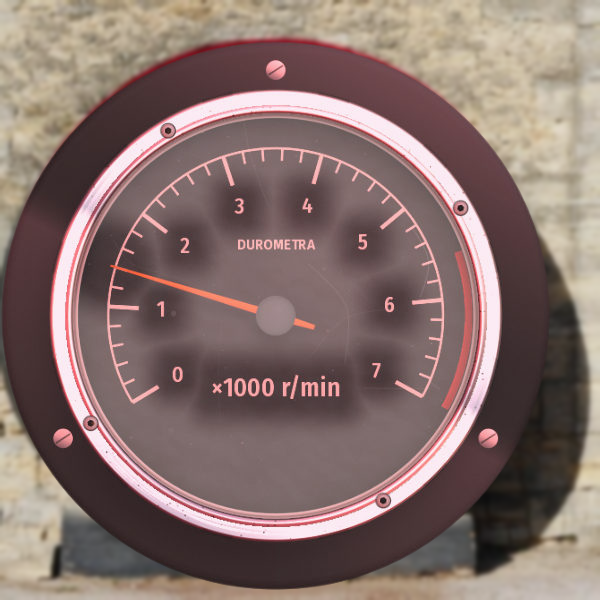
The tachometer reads 1400 rpm
